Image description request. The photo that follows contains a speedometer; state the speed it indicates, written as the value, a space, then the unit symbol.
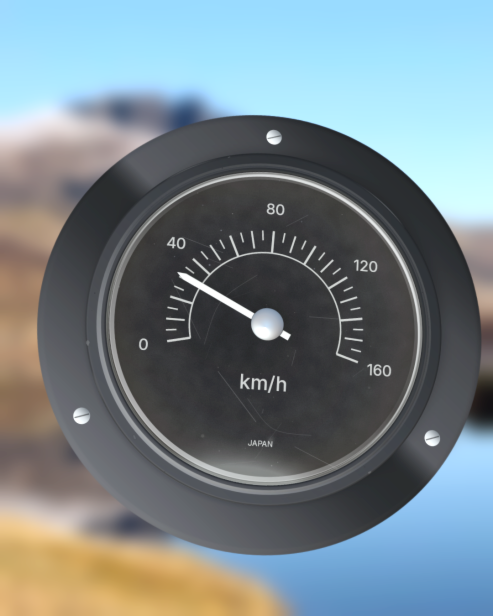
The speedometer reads 30 km/h
